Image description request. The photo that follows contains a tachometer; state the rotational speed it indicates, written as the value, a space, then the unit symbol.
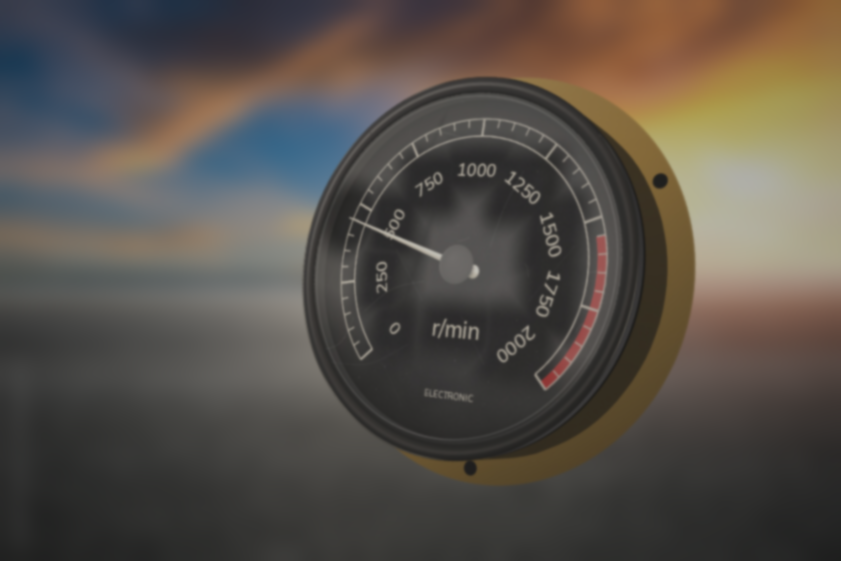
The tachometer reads 450 rpm
